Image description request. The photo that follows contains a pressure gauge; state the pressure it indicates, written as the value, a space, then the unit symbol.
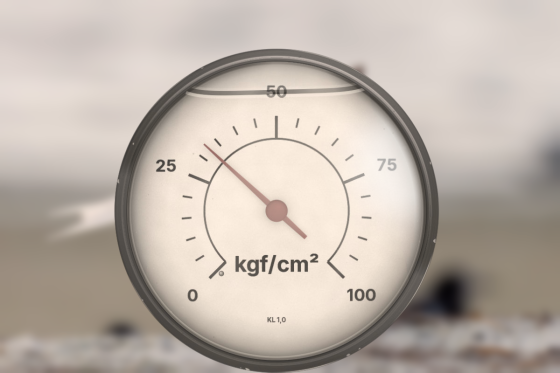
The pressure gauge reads 32.5 kg/cm²
